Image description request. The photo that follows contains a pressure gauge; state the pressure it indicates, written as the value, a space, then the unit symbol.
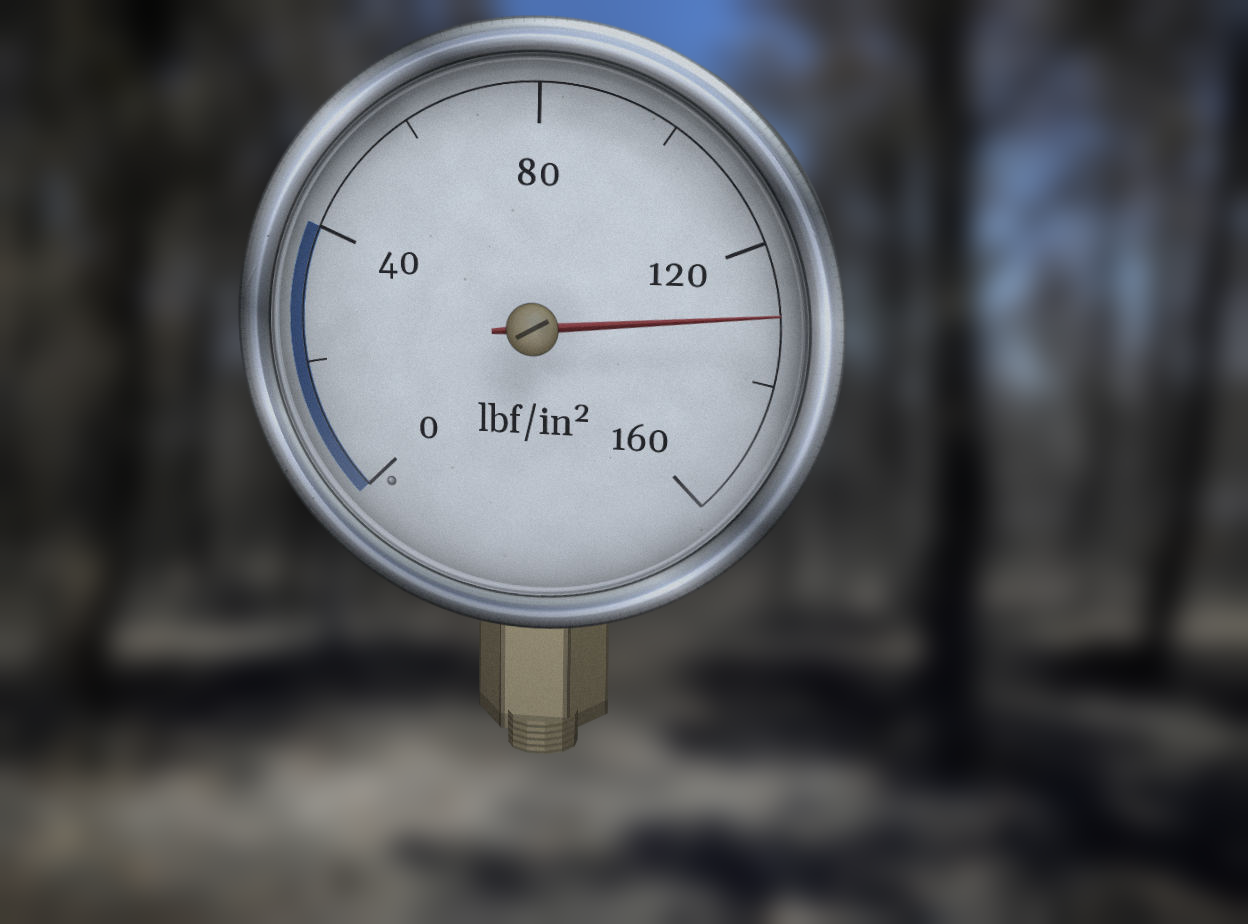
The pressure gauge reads 130 psi
